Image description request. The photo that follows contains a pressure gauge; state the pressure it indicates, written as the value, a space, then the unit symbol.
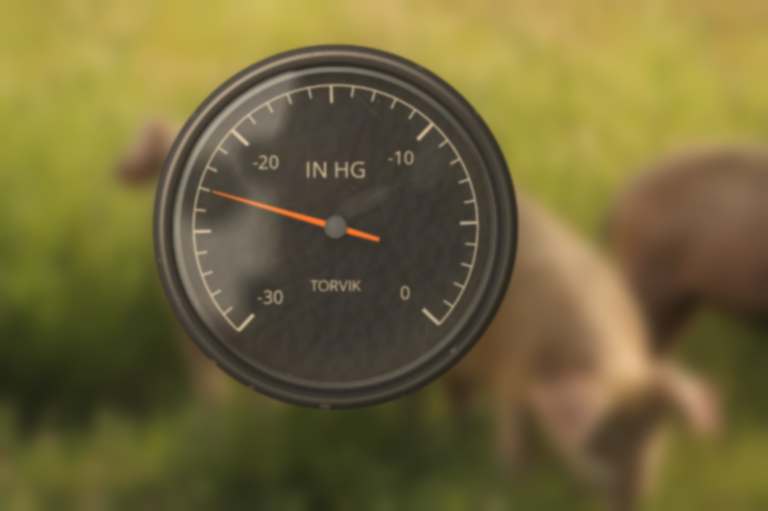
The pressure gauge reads -23 inHg
